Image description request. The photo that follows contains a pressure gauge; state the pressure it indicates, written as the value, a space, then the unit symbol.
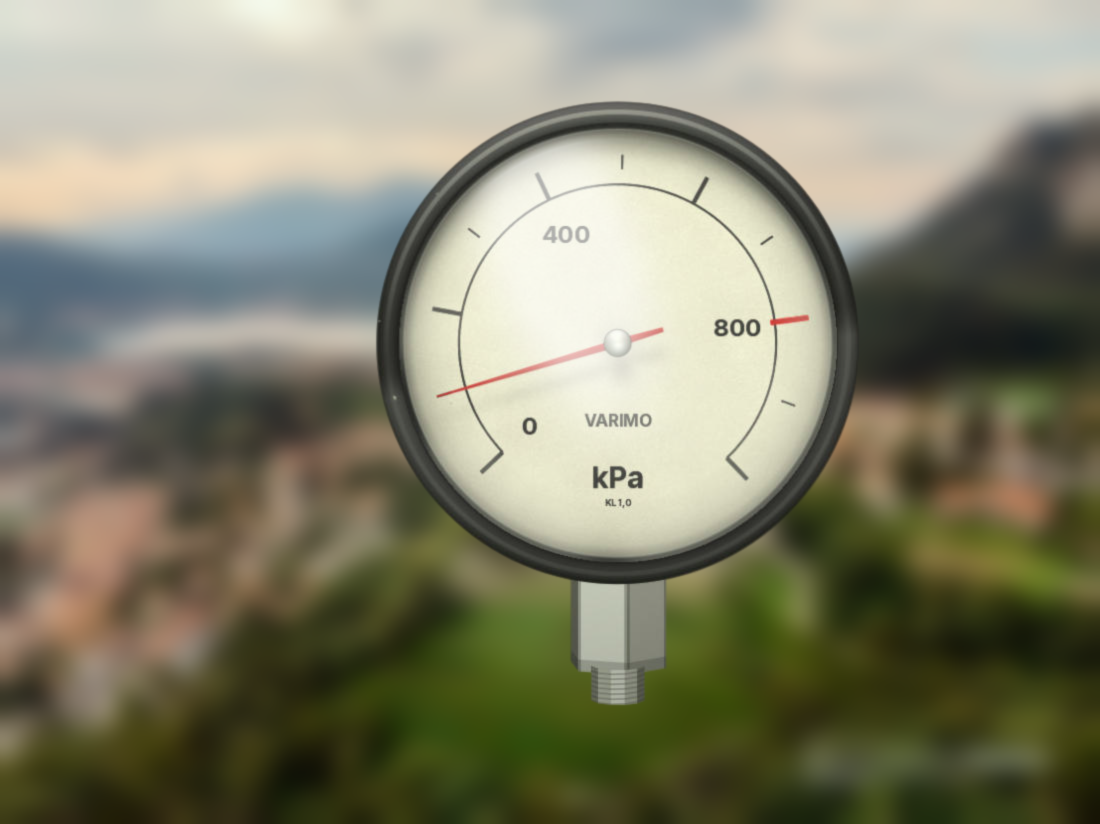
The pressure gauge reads 100 kPa
